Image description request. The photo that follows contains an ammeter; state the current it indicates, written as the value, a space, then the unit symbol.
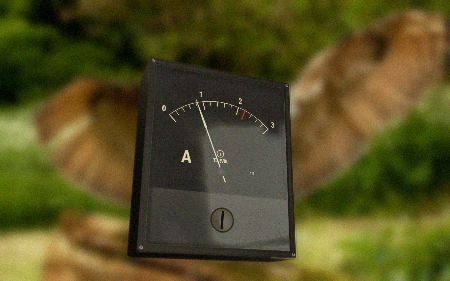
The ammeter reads 0.8 A
